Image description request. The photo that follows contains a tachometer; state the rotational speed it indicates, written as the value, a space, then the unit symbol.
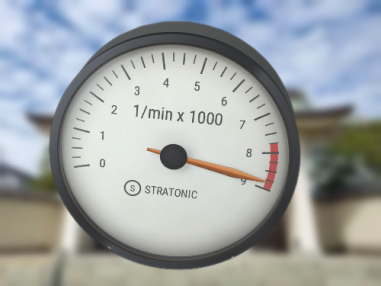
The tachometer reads 8750 rpm
